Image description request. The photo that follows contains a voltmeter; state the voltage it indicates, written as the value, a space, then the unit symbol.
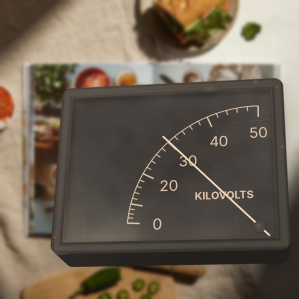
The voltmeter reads 30 kV
